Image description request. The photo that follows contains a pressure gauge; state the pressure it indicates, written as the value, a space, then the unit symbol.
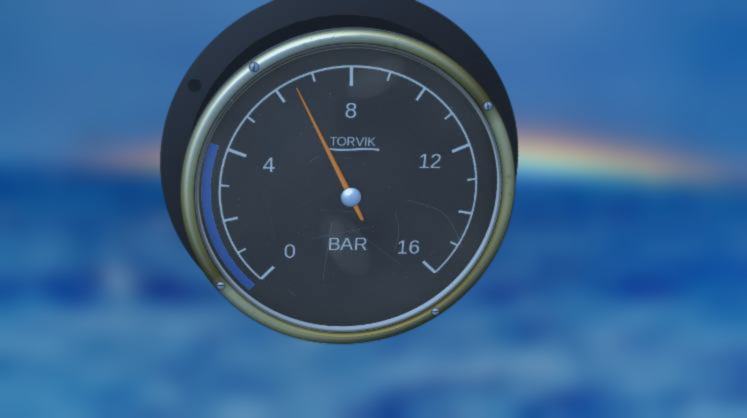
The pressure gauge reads 6.5 bar
